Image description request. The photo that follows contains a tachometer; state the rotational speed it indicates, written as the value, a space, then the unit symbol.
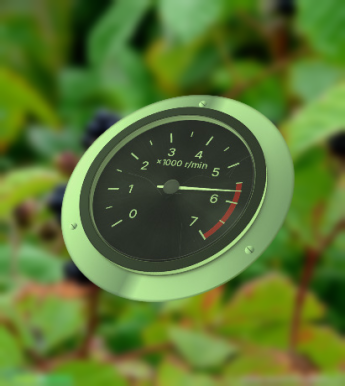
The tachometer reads 5750 rpm
